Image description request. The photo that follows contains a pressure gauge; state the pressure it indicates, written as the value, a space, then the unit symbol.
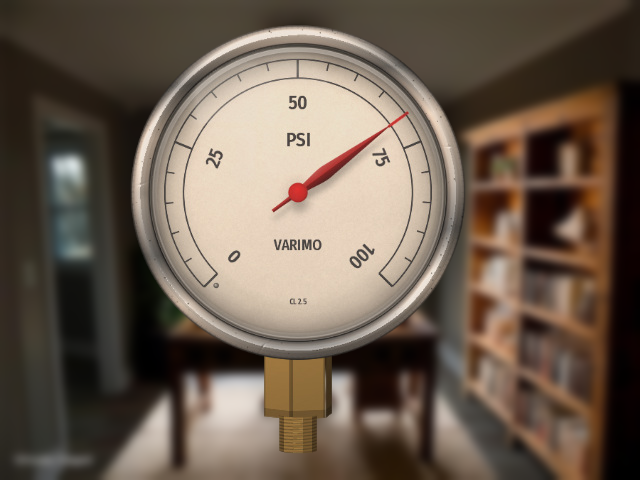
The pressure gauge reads 70 psi
